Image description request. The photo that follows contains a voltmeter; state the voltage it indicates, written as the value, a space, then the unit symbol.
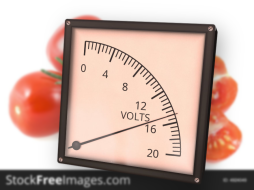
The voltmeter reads 15 V
